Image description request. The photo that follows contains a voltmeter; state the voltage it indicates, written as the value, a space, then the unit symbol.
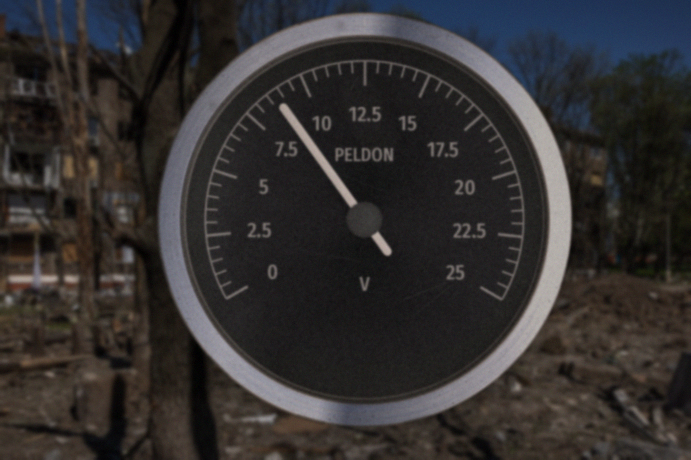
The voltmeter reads 8.75 V
